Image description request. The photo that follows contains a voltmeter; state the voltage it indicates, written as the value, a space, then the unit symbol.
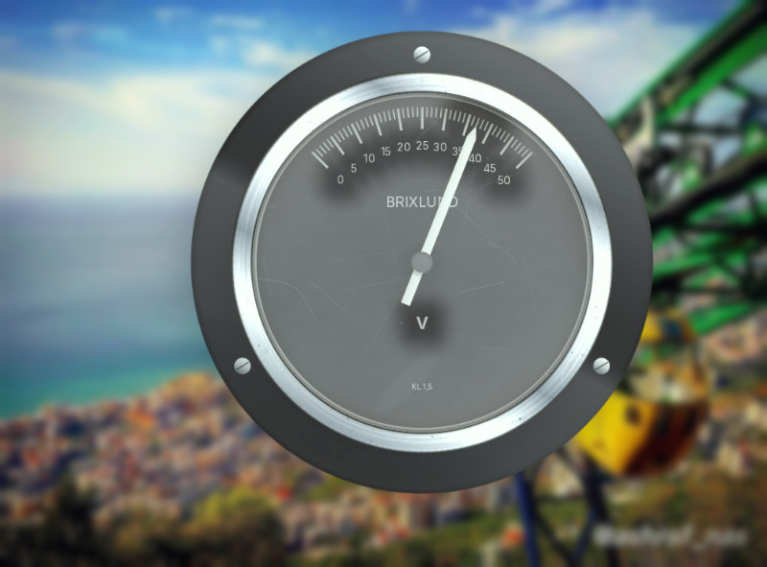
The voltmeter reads 37 V
